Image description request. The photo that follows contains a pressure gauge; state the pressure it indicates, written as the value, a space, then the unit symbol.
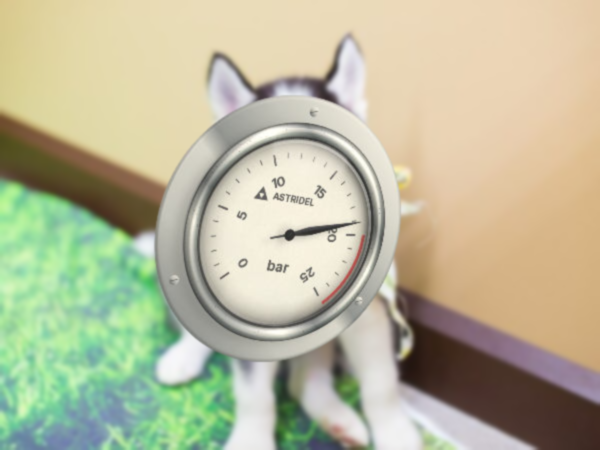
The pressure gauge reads 19 bar
